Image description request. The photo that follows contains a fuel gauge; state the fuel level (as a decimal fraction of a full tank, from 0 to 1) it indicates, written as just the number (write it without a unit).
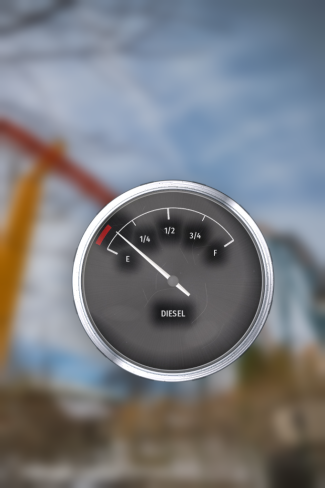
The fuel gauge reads 0.125
